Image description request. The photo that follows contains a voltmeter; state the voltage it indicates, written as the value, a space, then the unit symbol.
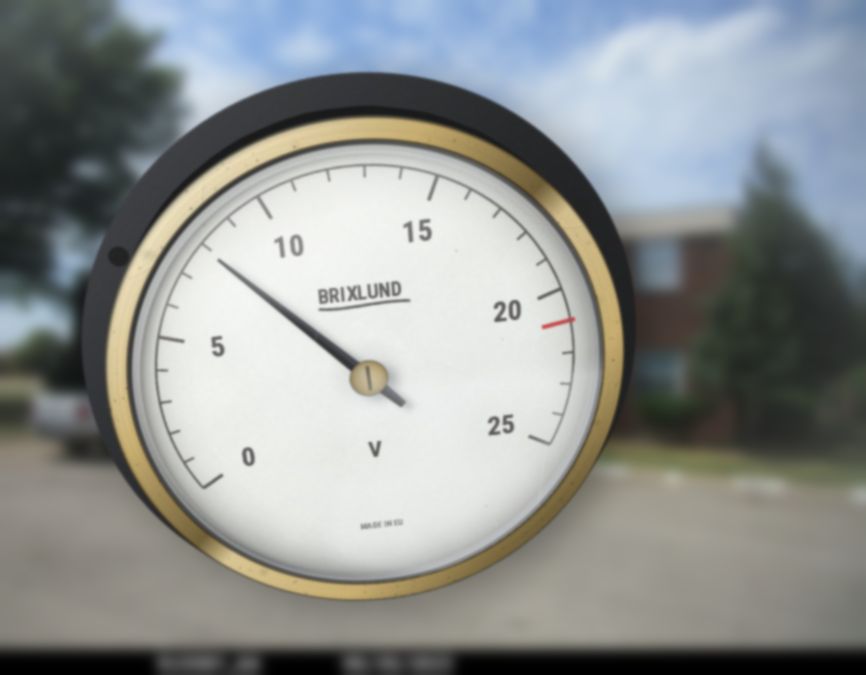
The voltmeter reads 8 V
